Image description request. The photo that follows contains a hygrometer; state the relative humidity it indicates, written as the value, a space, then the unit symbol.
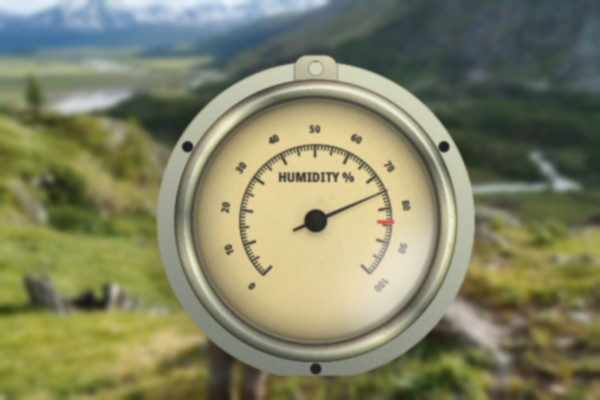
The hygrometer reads 75 %
